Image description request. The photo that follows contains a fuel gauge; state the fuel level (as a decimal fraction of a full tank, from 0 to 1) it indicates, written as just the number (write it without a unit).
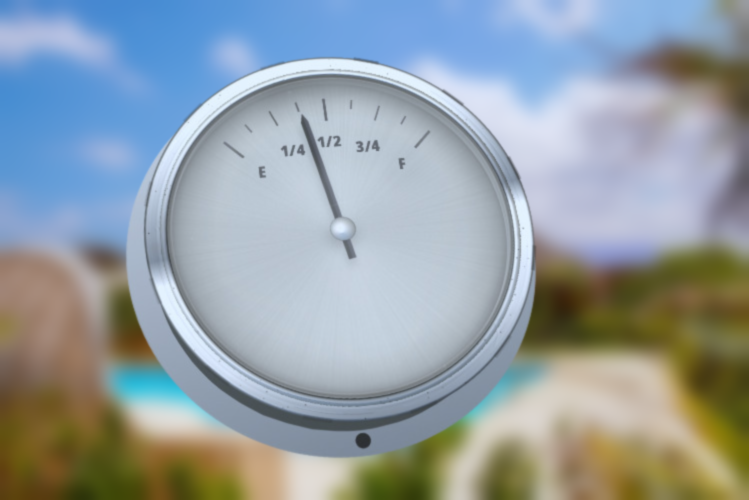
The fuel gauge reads 0.375
